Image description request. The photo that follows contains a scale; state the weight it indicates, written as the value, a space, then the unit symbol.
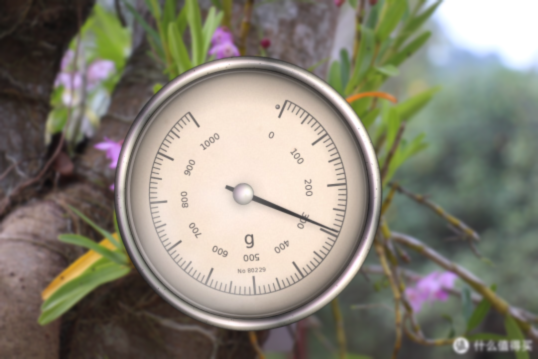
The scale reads 290 g
